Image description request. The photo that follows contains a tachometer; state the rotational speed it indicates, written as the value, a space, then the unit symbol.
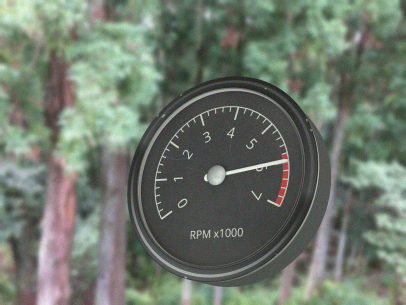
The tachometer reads 6000 rpm
